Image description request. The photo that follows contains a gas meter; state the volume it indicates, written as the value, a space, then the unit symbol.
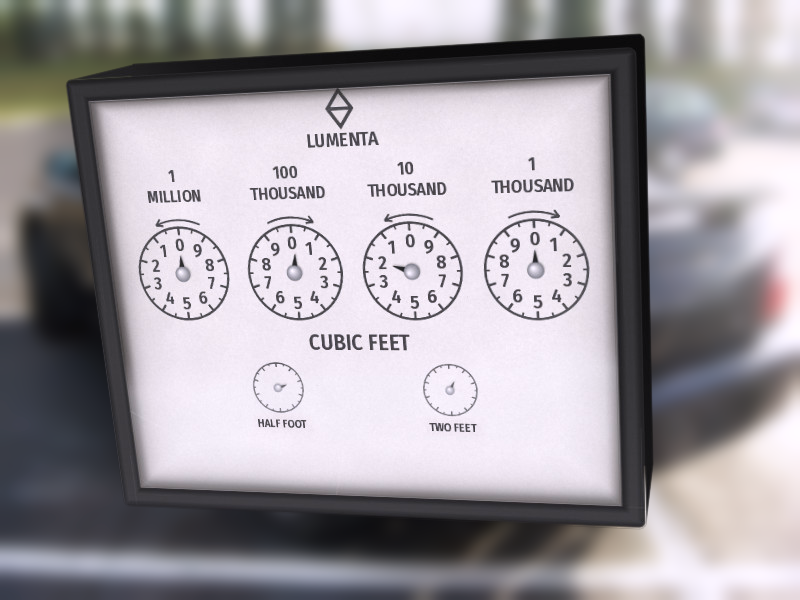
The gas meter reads 2000 ft³
